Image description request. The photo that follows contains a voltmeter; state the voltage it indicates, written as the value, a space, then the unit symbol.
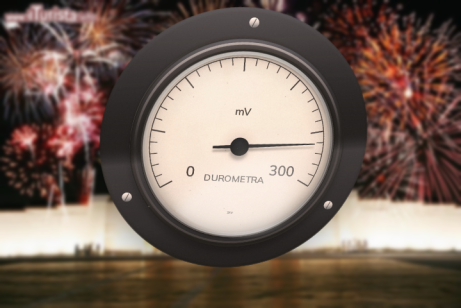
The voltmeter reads 260 mV
